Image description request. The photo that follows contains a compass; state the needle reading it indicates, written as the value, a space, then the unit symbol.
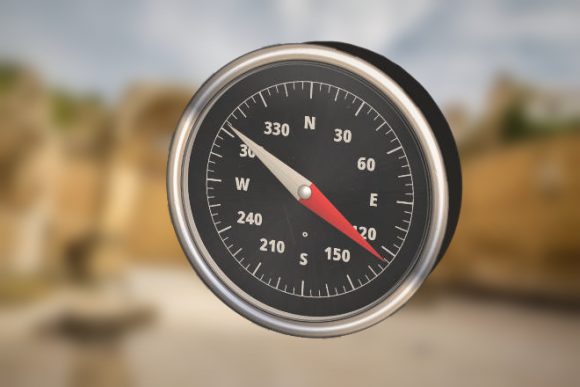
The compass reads 125 °
